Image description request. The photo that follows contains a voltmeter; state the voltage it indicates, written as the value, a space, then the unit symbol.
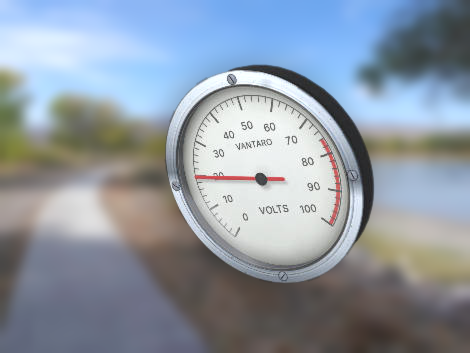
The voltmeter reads 20 V
